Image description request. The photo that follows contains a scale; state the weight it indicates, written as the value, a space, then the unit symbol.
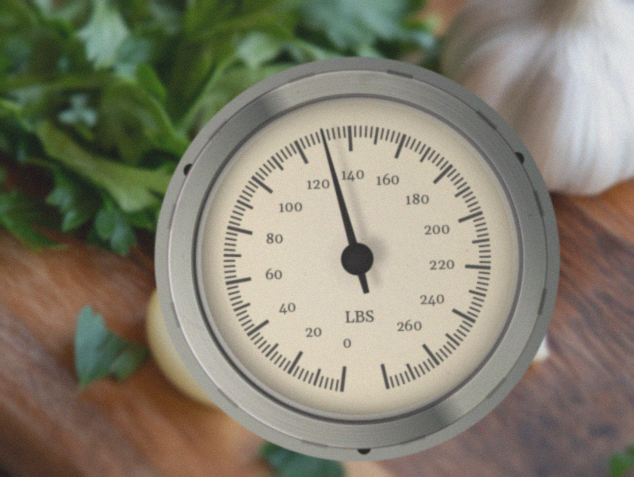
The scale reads 130 lb
